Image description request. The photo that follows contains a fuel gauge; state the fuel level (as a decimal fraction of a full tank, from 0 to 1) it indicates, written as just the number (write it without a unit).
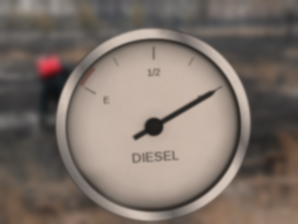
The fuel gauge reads 1
